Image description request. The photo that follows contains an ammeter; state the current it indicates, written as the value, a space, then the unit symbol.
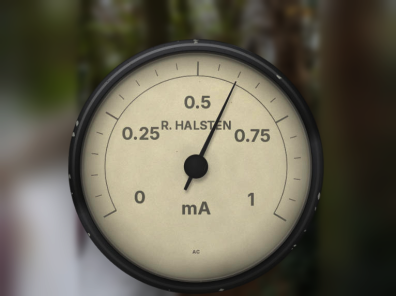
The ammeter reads 0.6 mA
